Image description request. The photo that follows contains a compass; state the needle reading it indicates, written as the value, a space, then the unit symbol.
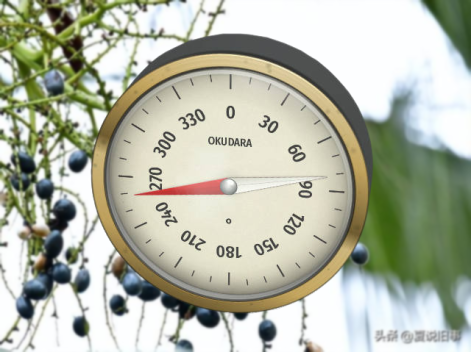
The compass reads 260 °
